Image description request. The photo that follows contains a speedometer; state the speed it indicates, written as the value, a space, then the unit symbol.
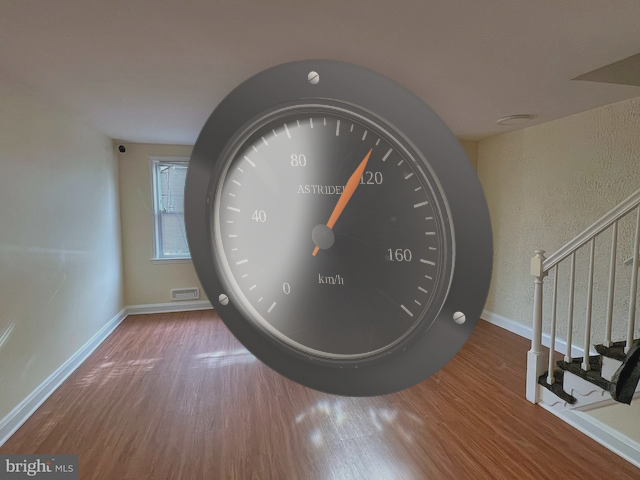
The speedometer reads 115 km/h
